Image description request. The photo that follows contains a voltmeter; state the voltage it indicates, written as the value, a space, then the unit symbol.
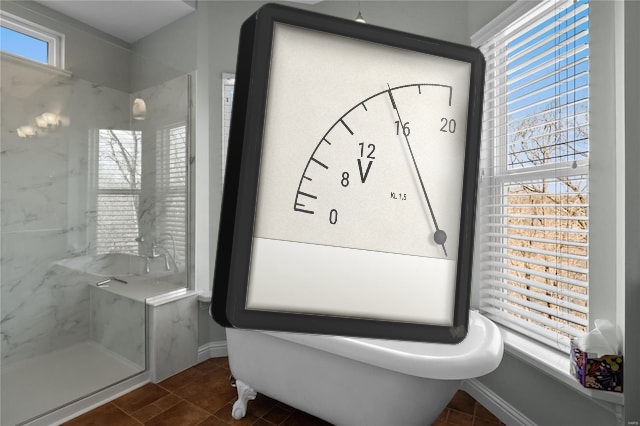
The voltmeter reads 16 V
